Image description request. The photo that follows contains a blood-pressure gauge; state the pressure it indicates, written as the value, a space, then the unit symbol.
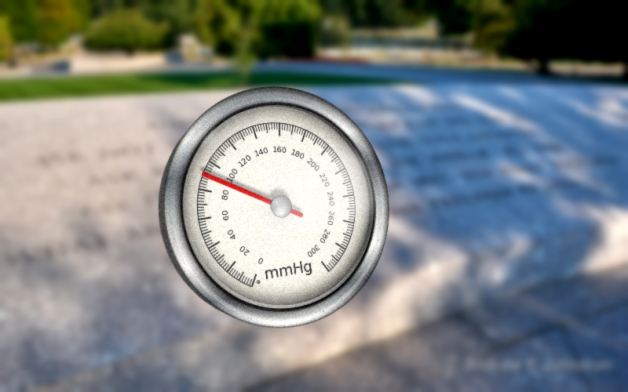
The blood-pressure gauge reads 90 mmHg
